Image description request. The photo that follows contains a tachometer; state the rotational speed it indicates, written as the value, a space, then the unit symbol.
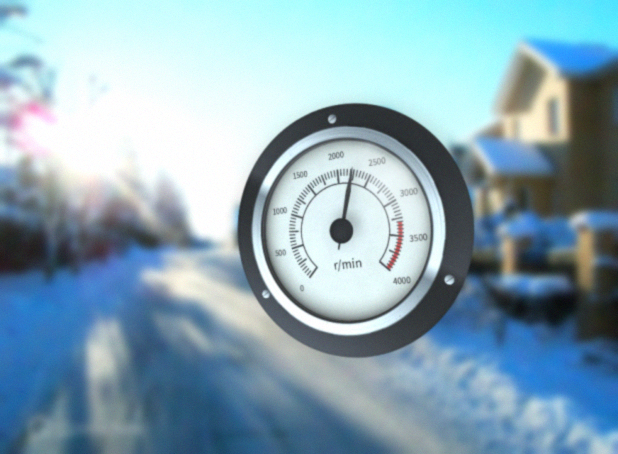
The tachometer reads 2250 rpm
